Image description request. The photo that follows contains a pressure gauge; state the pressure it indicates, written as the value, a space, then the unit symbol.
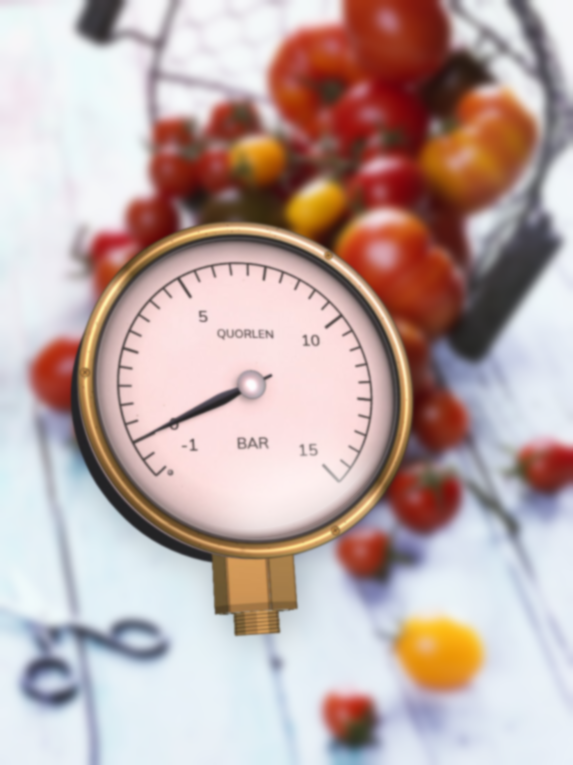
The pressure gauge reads 0 bar
